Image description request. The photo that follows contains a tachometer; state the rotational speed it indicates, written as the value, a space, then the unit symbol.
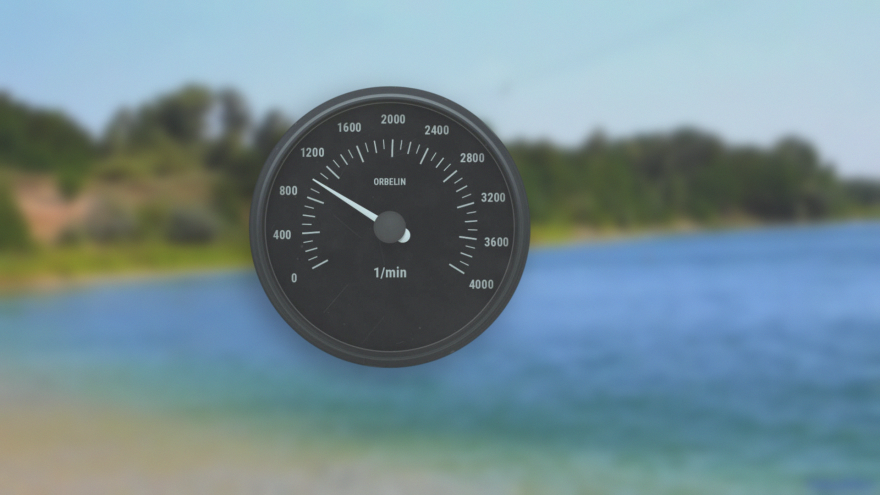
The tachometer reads 1000 rpm
